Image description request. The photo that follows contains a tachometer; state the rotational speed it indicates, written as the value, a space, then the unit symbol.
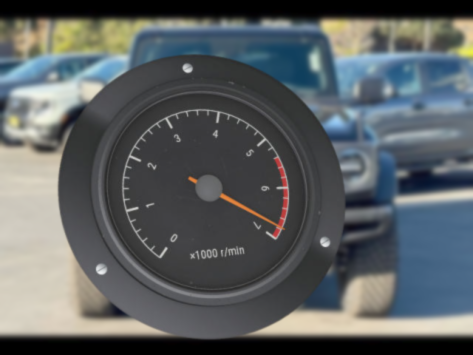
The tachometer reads 6800 rpm
